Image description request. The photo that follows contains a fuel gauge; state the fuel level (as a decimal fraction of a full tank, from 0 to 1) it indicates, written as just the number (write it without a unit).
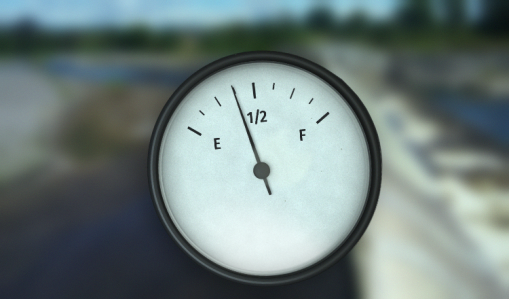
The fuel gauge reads 0.375
